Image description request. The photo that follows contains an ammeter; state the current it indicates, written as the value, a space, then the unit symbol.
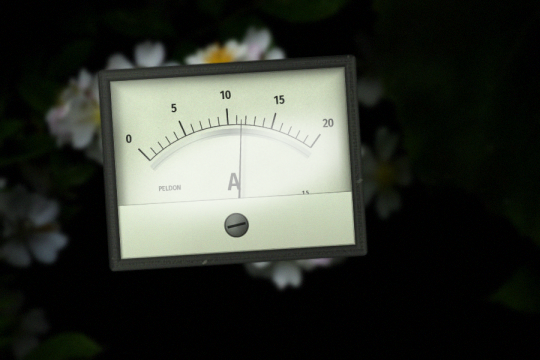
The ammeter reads 11.5 A
